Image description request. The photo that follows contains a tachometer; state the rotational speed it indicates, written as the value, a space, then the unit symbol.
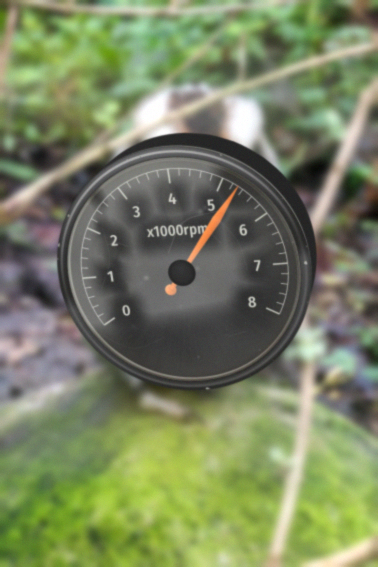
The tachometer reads 5300 rpm
